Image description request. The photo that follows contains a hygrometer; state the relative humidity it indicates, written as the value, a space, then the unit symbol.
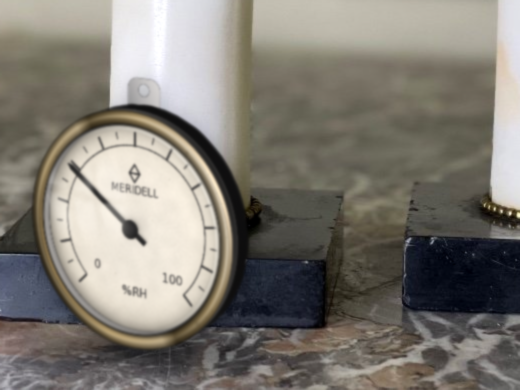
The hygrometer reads 30 %
